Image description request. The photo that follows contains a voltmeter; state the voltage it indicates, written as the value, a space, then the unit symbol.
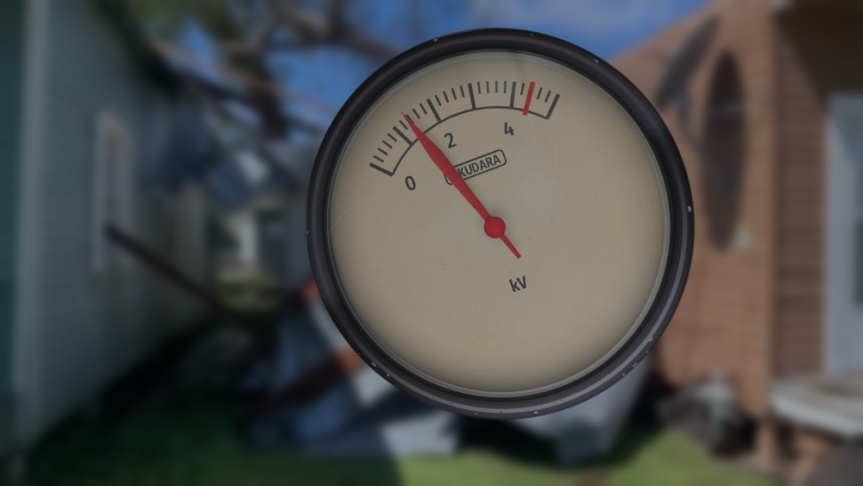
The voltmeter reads 1.4 kV
